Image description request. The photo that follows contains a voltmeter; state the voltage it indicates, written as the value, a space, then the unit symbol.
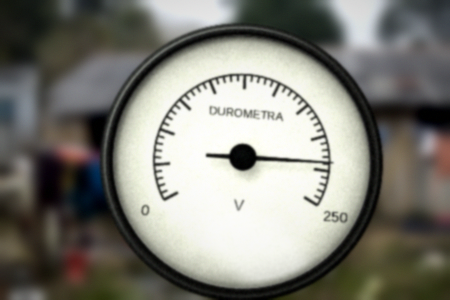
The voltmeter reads 220 V
